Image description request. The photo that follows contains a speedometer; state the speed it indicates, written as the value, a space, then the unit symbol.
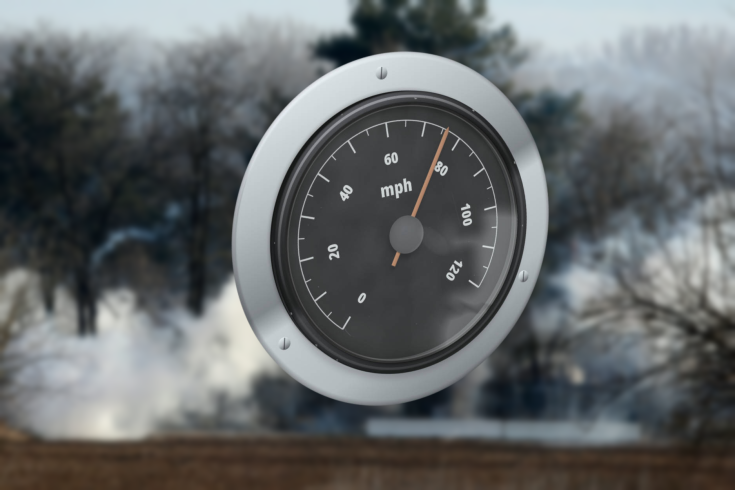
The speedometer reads 75 mph
